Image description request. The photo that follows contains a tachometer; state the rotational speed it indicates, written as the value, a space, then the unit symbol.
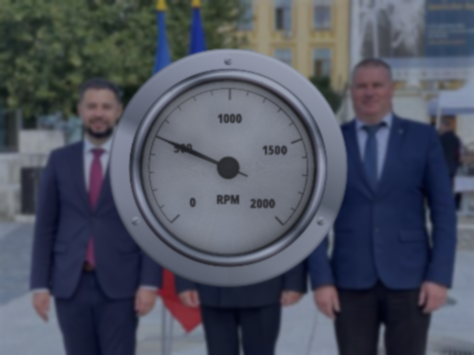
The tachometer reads 500 rpm
